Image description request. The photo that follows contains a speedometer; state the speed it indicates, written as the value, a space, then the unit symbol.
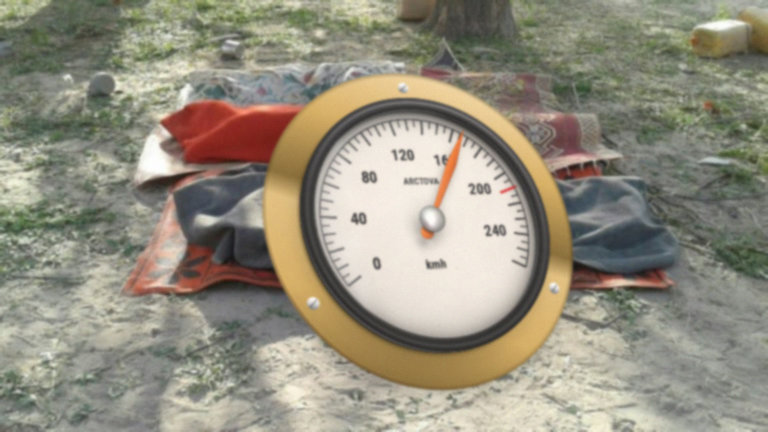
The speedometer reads 165 km/h
